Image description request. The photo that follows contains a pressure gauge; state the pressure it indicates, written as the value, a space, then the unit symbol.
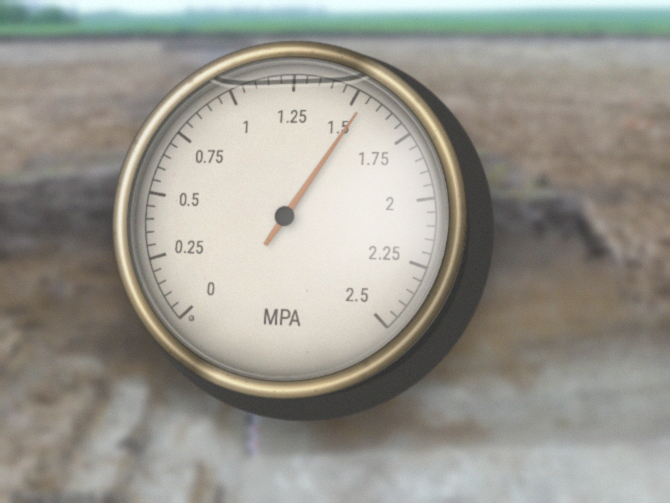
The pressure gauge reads 1.55 MPa
